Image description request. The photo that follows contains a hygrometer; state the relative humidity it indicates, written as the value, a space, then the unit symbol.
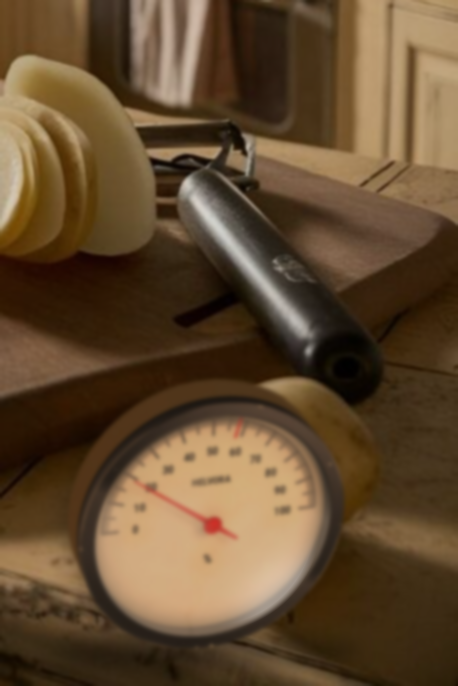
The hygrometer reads 20 %
